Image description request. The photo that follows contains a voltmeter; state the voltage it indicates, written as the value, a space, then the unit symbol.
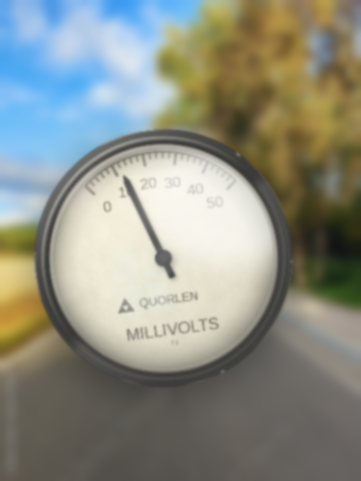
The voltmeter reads 12 mV
